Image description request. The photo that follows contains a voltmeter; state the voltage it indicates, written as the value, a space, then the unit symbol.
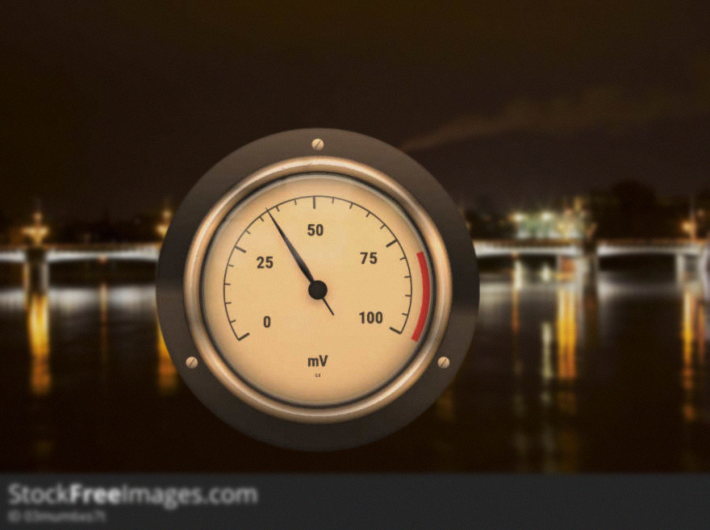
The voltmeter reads 37.5 mV
